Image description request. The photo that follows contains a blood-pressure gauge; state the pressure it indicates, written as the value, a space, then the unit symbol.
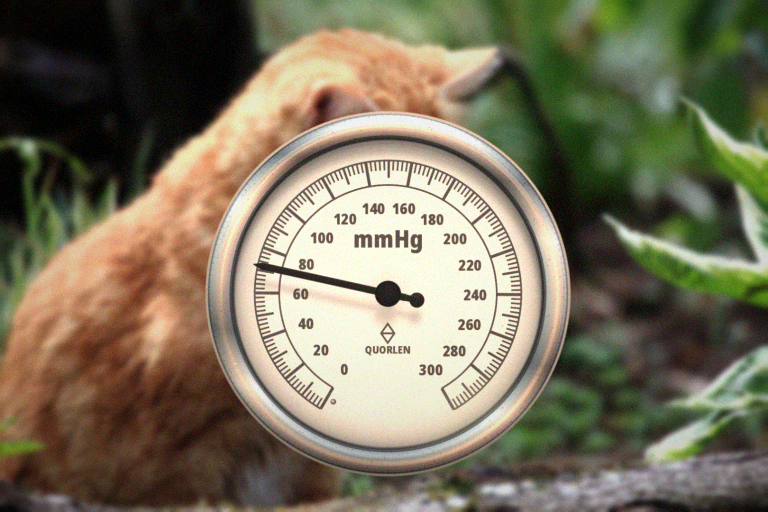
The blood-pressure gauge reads 72 mmHg
